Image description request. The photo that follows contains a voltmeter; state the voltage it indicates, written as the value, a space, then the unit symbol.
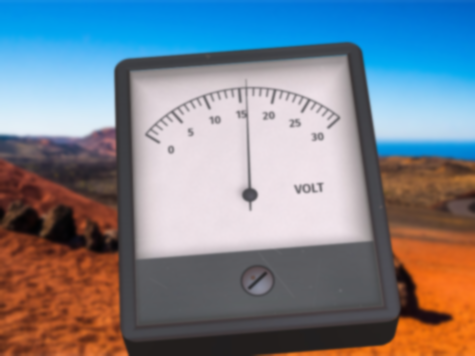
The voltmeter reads 16 V
